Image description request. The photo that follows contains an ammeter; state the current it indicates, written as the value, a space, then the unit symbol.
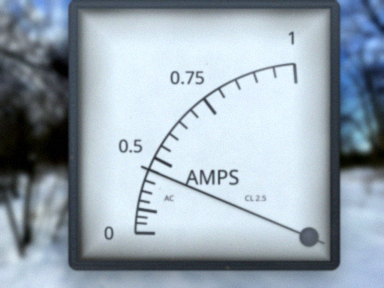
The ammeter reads 0.45 A
